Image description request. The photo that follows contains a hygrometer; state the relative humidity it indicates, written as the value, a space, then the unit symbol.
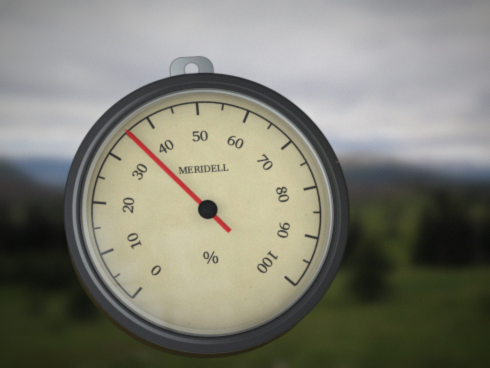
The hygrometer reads 35 %
